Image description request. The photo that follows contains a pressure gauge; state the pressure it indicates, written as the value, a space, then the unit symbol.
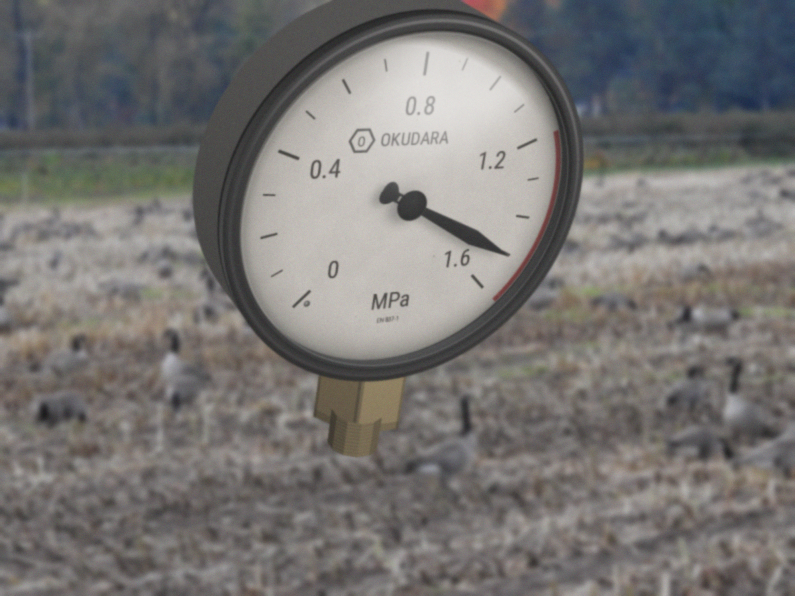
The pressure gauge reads 1.5 MPa
